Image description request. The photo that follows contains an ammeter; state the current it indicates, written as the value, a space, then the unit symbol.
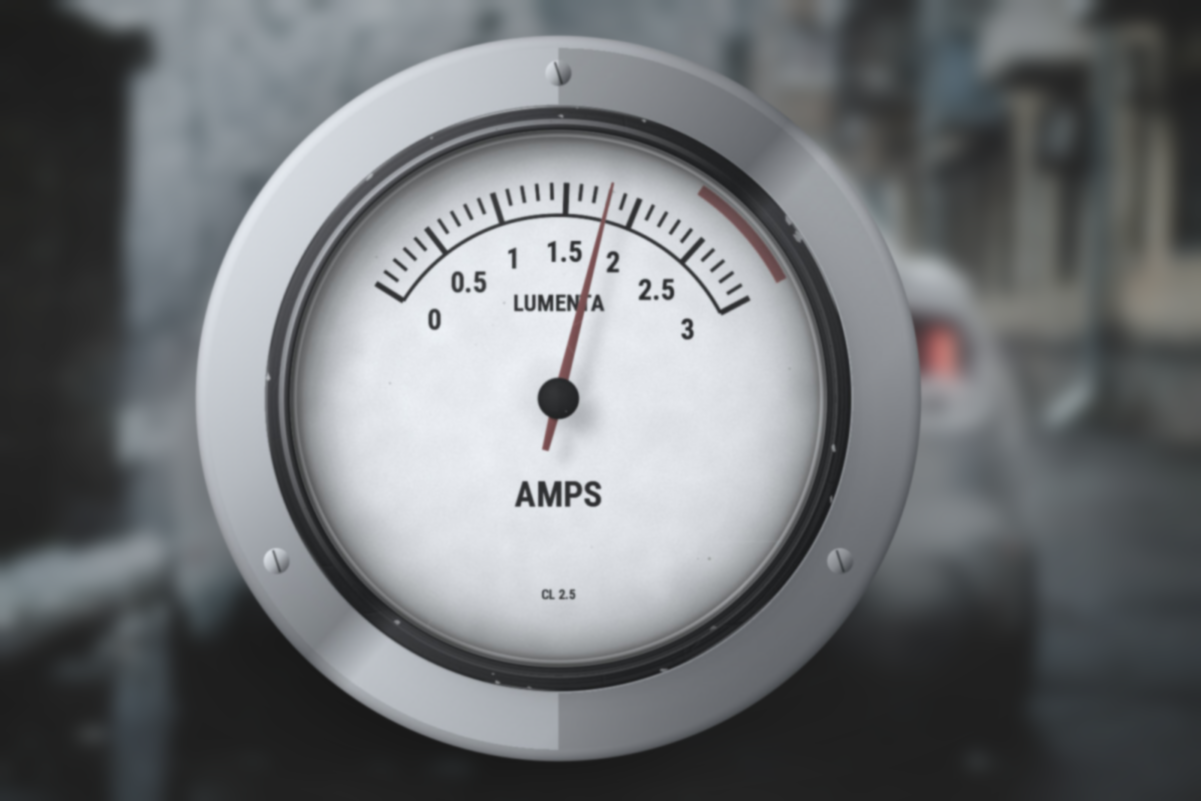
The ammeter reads 1.8 A
